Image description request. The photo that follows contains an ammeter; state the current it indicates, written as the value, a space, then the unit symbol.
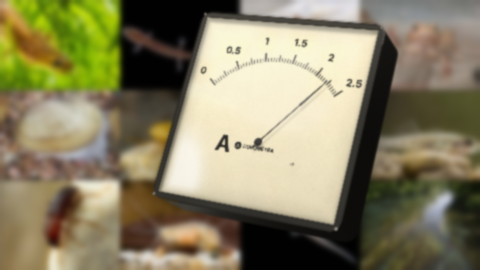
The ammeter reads 2.25 A
